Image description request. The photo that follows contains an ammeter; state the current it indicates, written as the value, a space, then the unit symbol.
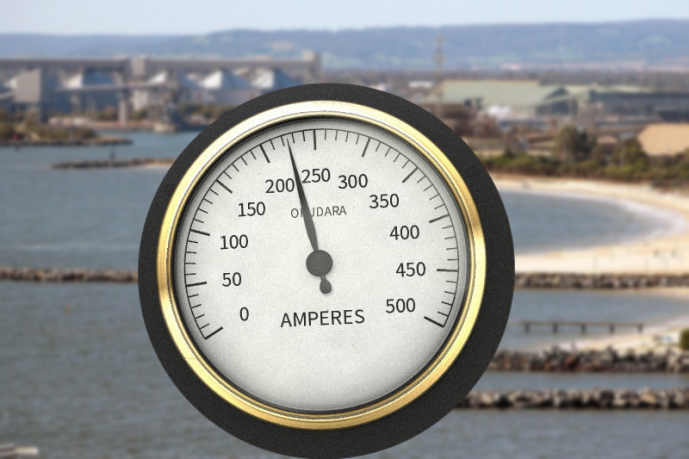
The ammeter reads 225 A
